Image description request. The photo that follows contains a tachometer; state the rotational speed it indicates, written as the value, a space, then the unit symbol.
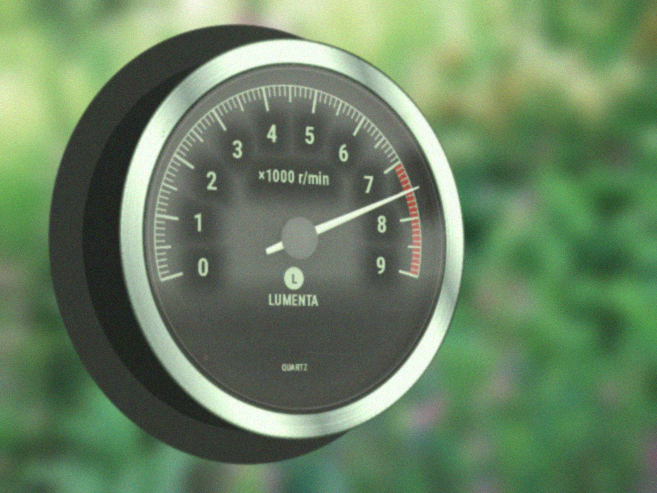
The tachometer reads 7500 rpm
